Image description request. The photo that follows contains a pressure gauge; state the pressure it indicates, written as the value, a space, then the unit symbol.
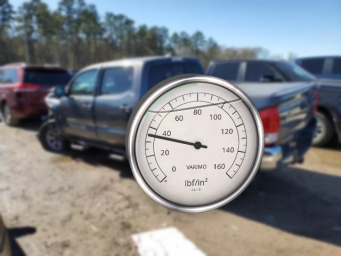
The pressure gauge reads 35 psi
